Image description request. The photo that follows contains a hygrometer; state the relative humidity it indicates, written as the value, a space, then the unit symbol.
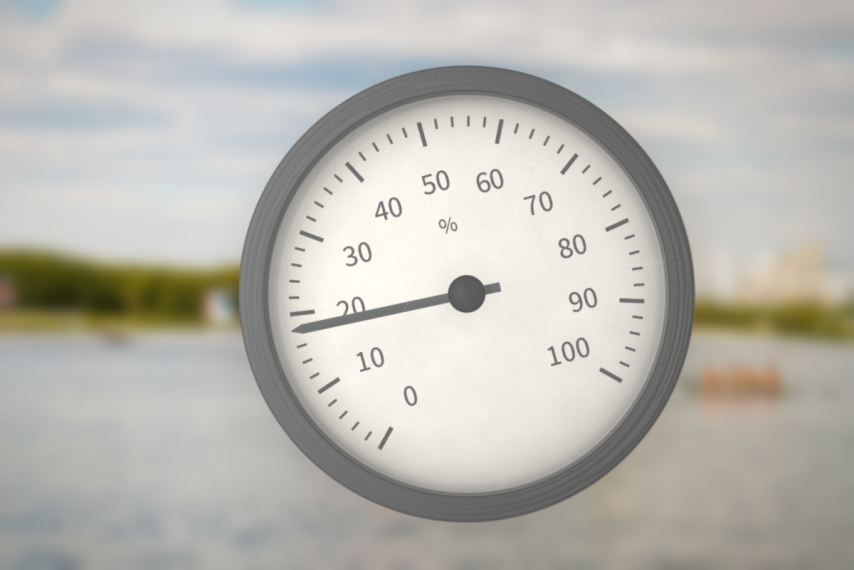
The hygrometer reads 18 %
